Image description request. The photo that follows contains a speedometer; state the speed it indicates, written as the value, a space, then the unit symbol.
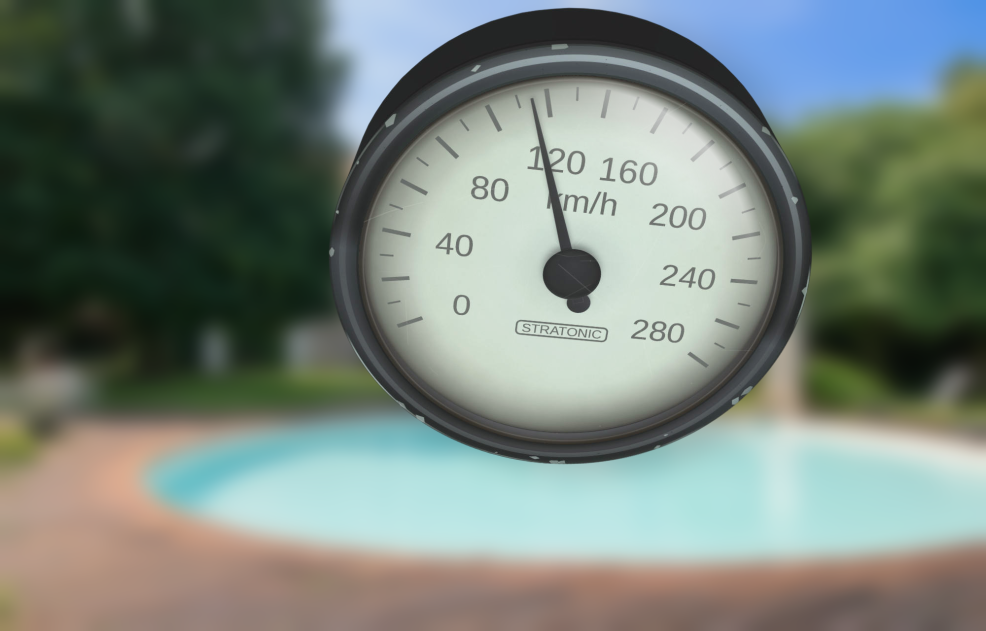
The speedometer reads 115 km/h
